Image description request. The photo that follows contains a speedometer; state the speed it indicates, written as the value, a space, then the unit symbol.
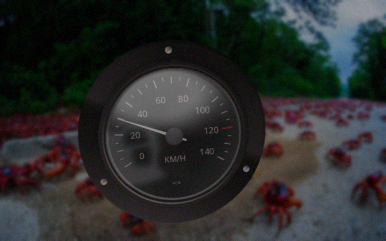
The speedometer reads 30 km/h
